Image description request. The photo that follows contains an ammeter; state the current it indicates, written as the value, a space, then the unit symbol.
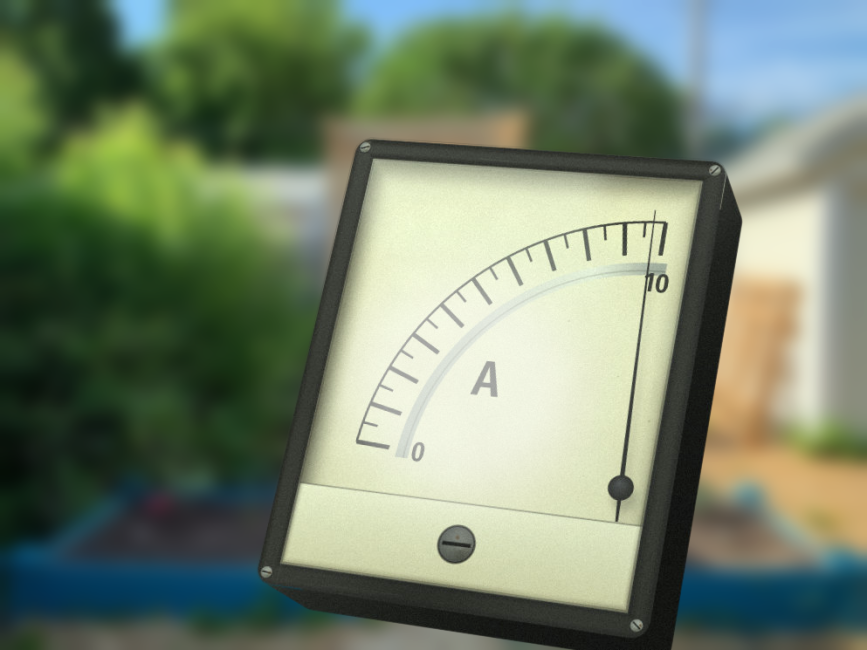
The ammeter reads 9.75 A
